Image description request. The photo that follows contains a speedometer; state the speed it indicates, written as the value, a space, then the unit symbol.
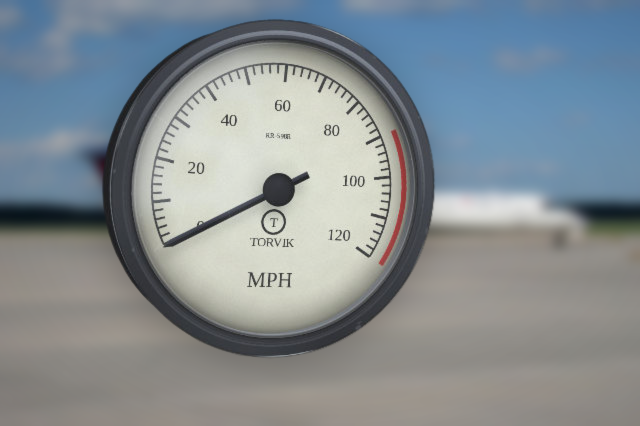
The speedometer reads 0 mph
